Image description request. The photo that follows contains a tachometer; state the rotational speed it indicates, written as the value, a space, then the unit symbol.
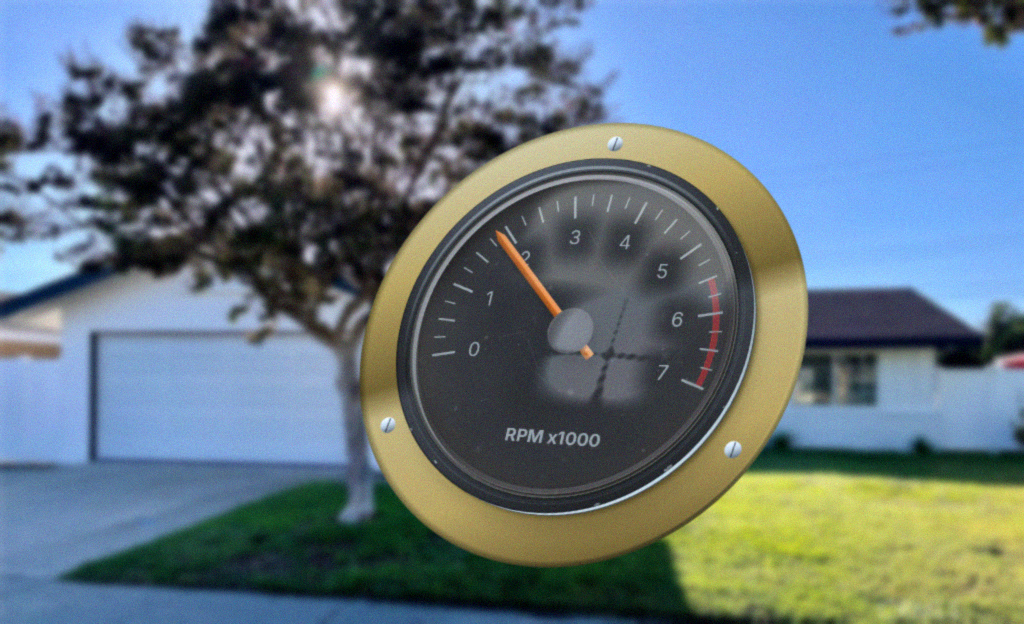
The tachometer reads 1875 rpm
